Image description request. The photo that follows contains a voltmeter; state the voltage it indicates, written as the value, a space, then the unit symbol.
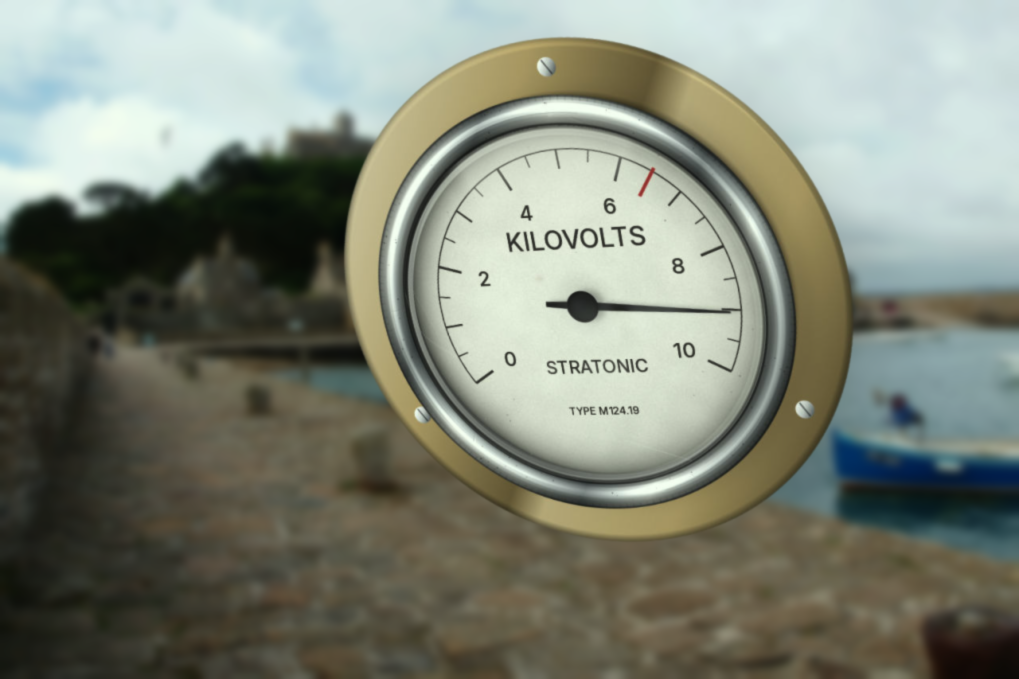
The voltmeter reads 9 kV
